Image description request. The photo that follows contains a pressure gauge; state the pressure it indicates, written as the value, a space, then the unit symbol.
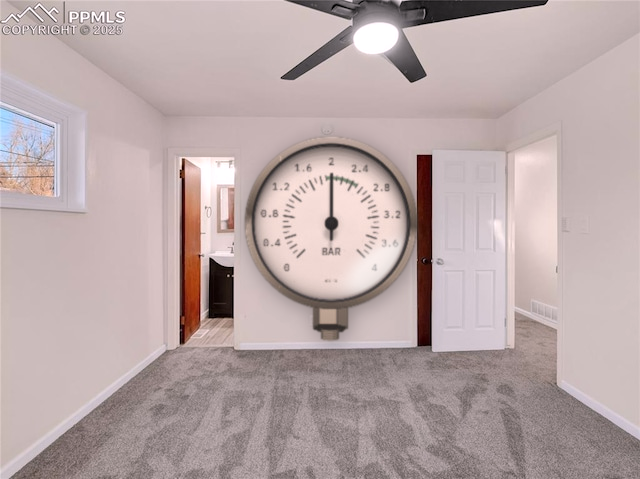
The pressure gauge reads 2 bar
